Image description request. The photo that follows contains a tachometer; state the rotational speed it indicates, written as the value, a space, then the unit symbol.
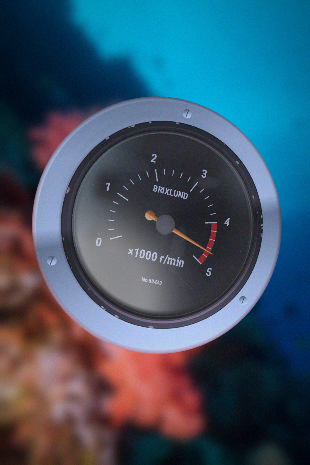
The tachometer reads 4700 rpm
